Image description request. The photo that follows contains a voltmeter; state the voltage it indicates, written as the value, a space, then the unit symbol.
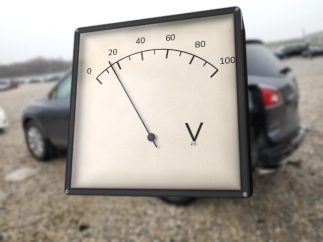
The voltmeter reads 15 V
